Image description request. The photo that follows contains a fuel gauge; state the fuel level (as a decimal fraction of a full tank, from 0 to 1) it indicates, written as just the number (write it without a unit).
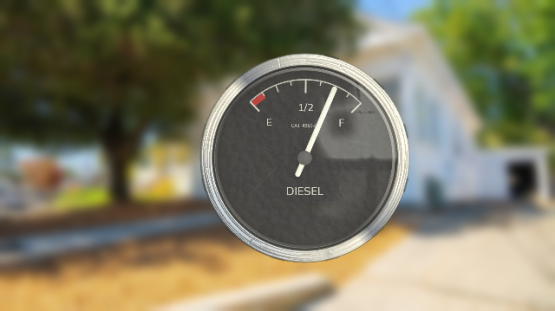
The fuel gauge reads 0.75
